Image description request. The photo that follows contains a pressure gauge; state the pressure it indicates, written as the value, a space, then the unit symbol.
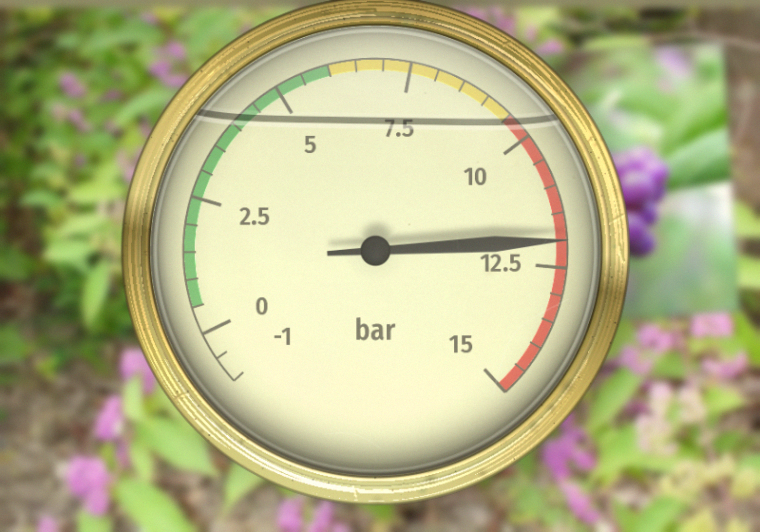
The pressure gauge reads 12 bar
